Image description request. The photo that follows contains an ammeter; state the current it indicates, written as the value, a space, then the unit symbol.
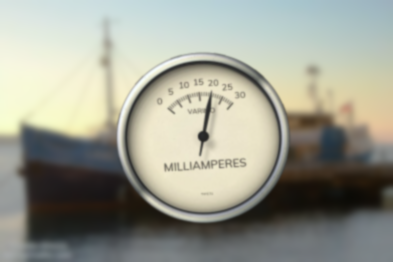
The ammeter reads 20 mA
